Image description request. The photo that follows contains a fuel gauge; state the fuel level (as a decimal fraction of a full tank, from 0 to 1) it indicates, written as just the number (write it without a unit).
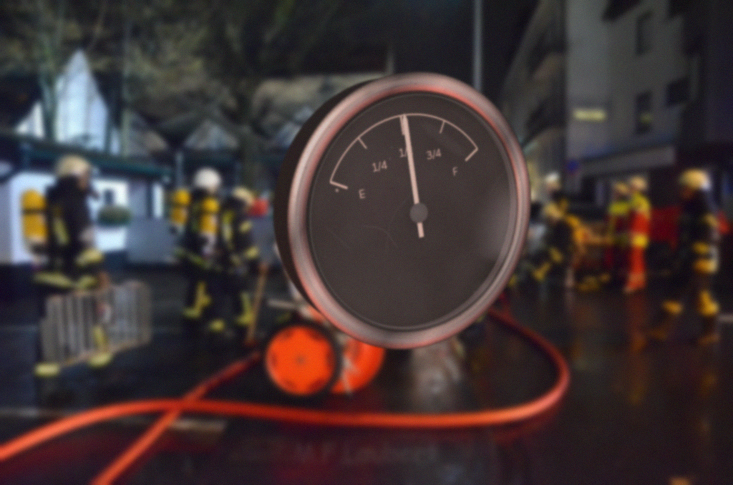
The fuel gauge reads 0.5
